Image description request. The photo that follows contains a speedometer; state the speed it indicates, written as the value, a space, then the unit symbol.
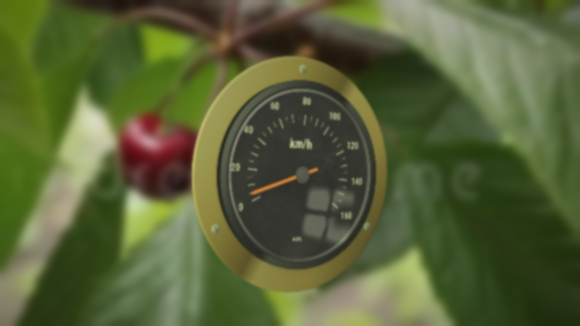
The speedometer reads 5 km/h
